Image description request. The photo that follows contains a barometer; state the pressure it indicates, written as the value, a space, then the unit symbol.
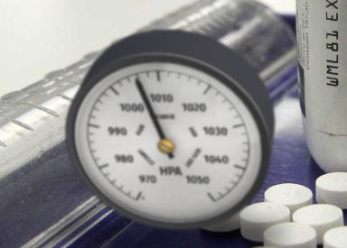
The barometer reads 1006 hPa
